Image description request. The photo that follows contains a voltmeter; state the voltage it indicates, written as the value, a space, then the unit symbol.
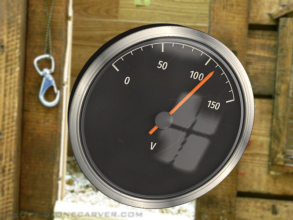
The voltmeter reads 110 V
